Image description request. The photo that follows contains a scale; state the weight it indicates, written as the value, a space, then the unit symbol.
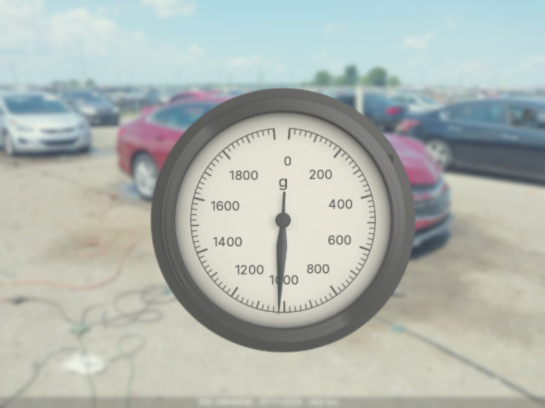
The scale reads 1020 g
